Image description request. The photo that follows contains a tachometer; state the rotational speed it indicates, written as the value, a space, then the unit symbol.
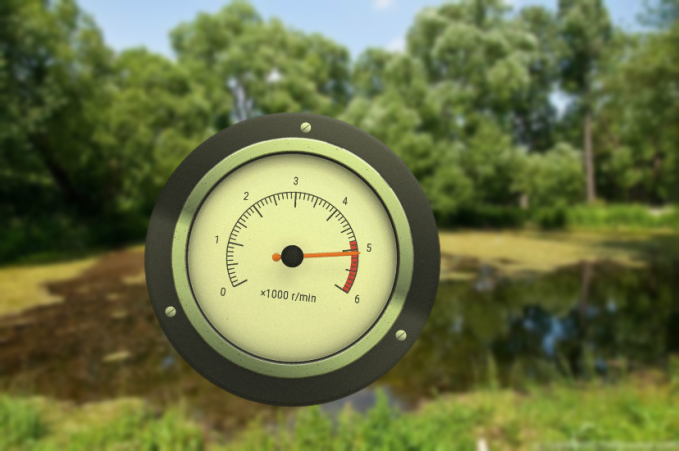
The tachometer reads 5100 rpm
